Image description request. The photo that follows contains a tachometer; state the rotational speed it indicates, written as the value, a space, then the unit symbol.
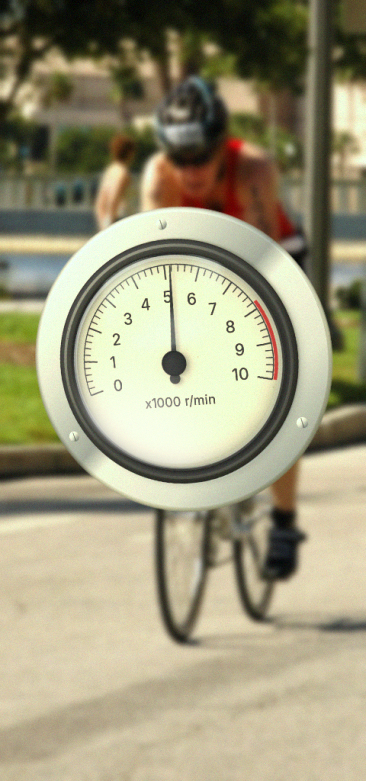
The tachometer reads 5200 rpm
